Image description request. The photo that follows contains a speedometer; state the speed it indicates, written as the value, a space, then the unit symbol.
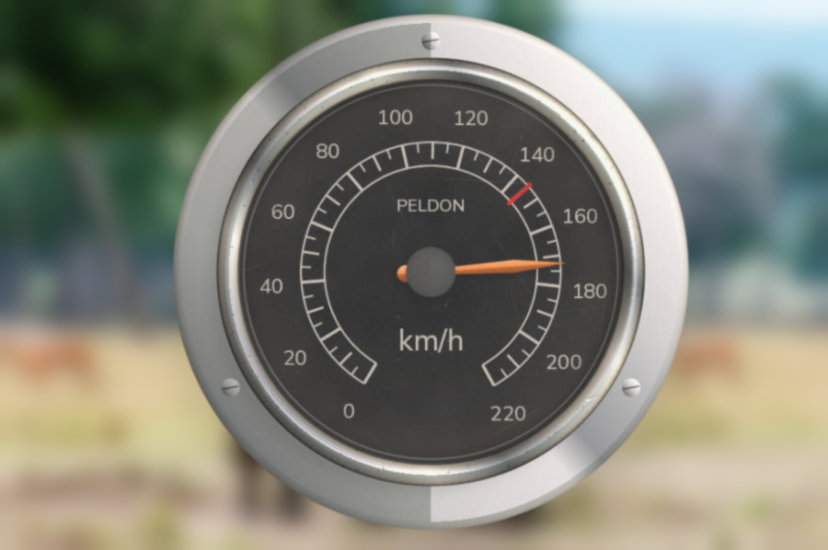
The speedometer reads 172.5 km/h
